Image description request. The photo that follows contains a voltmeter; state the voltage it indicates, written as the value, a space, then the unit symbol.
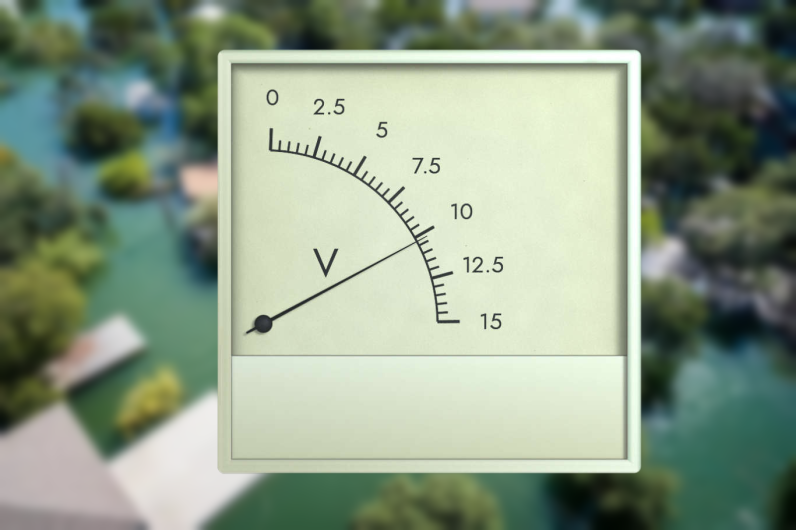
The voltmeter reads 10.25 V
